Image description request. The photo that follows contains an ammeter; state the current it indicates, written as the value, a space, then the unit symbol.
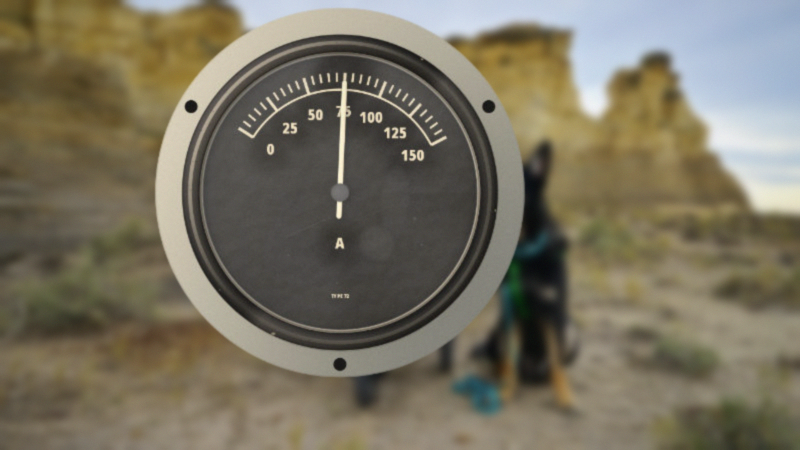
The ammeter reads 75 A
